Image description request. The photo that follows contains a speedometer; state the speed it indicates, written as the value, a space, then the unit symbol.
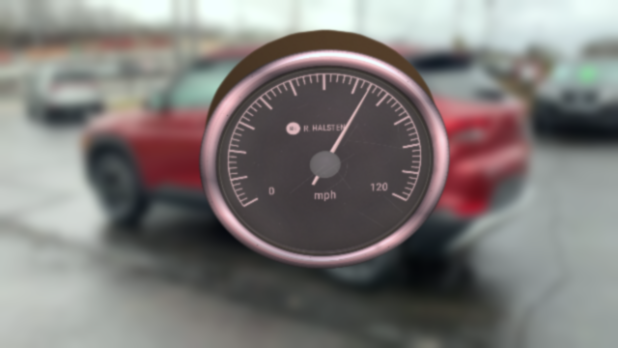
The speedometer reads 74 mph
